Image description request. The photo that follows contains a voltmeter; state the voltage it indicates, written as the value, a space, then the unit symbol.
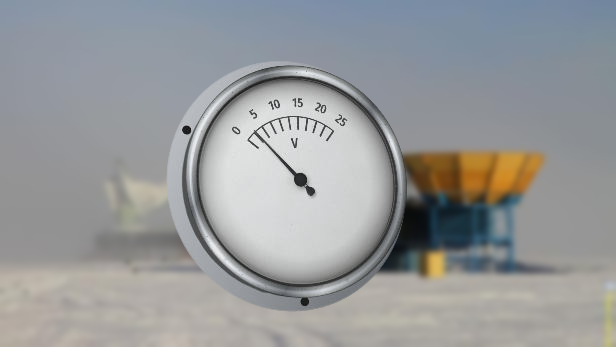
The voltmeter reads 2.5 V
